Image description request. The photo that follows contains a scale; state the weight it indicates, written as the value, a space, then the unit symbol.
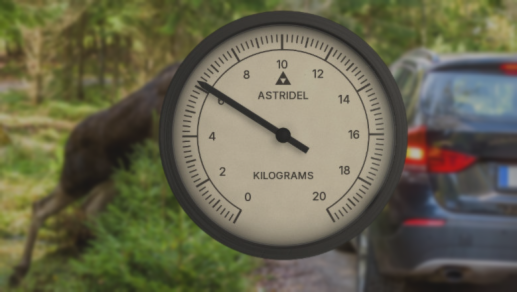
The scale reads 6.2 kg
